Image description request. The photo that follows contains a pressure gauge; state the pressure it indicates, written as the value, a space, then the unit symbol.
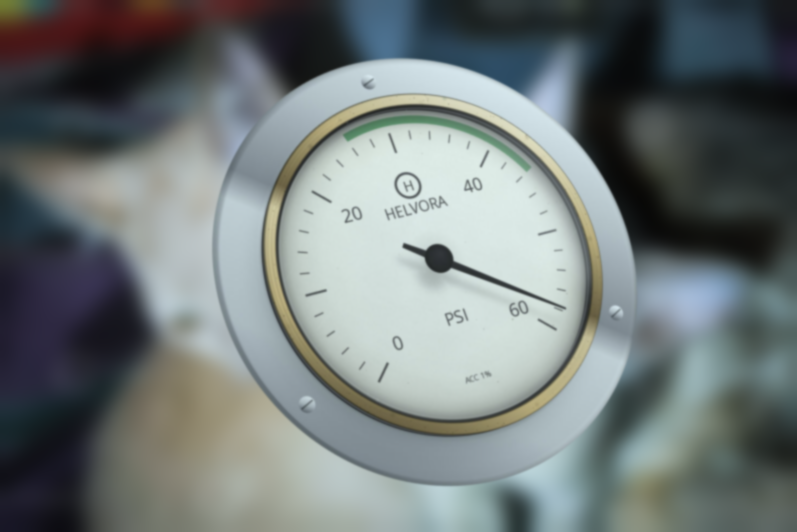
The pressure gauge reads 58 psi
